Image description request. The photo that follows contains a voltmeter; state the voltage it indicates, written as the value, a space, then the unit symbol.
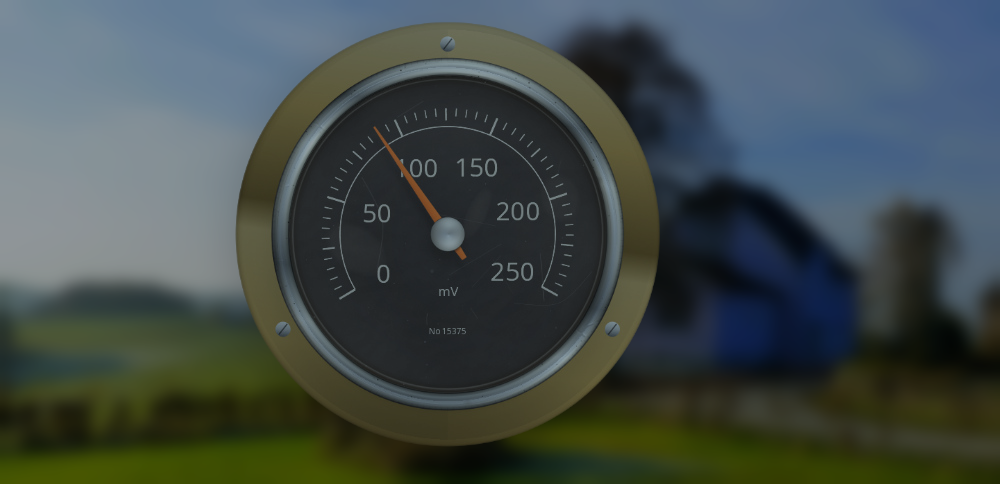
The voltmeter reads 90 mV
